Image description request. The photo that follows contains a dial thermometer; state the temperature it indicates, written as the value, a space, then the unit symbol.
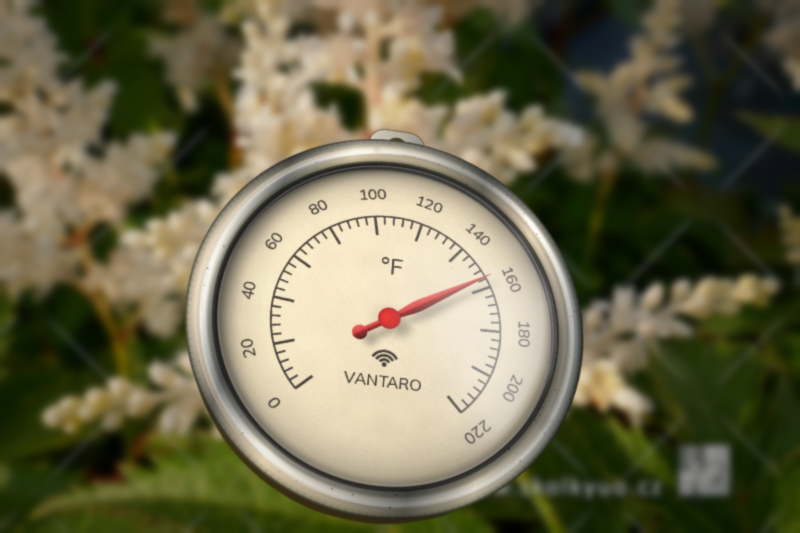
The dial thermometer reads 156 °F
